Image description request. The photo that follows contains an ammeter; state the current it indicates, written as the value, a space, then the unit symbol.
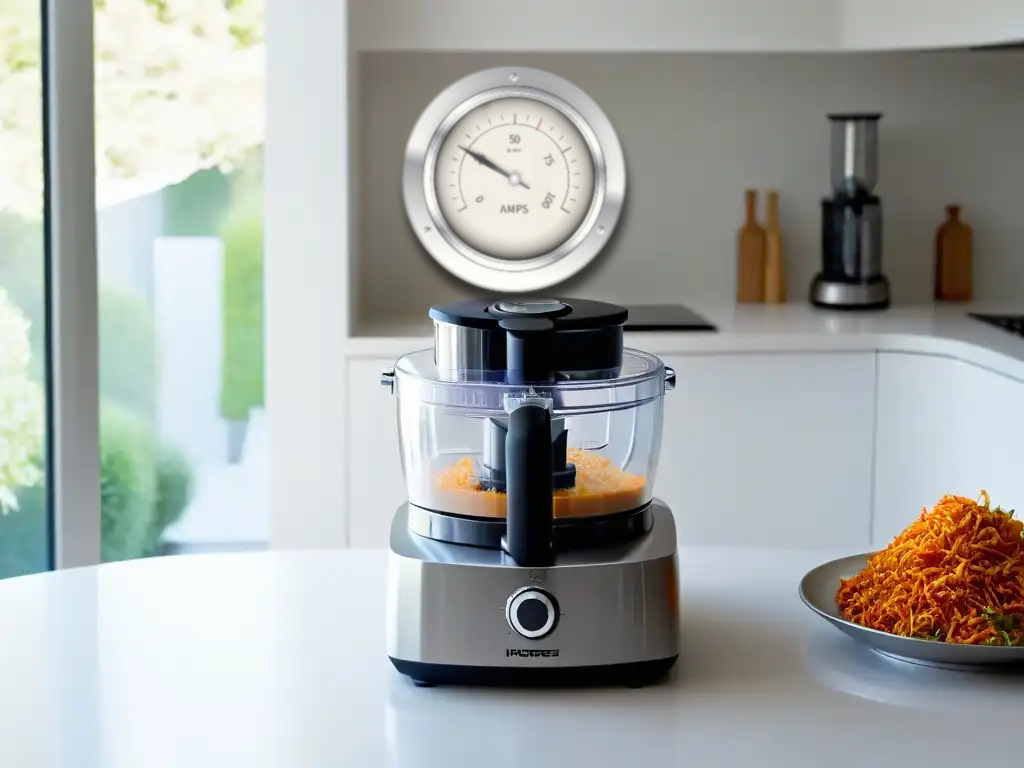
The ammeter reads 25 A
